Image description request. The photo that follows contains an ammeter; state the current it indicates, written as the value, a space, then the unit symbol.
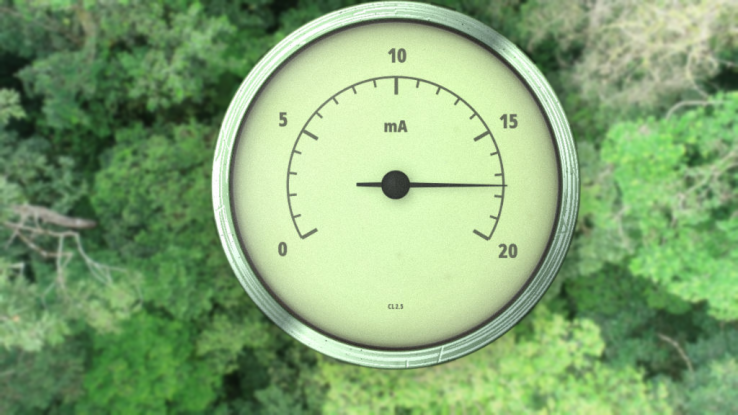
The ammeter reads 17.5 mA
